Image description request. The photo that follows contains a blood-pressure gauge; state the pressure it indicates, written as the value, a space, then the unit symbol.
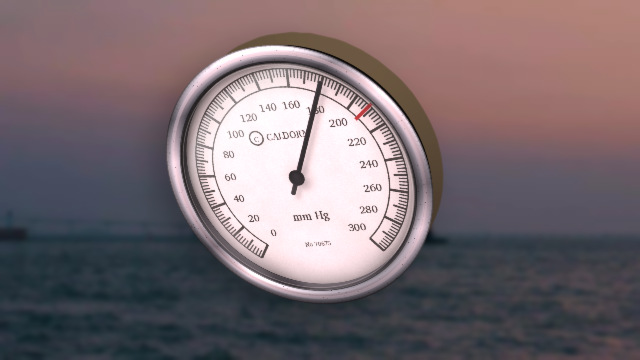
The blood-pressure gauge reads 180 mmHg
